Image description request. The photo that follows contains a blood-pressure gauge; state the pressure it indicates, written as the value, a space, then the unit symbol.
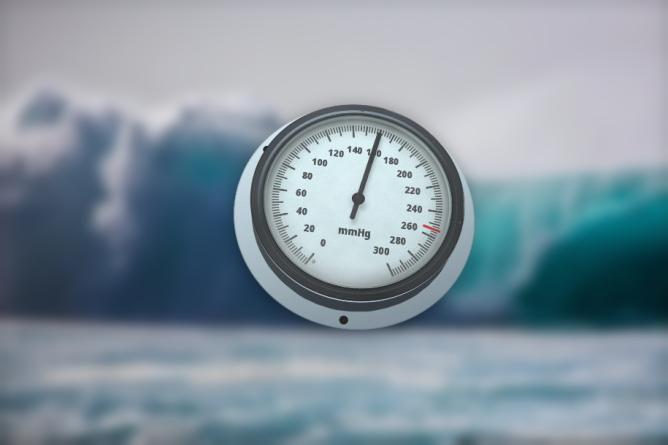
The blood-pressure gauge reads 160 mmHg
